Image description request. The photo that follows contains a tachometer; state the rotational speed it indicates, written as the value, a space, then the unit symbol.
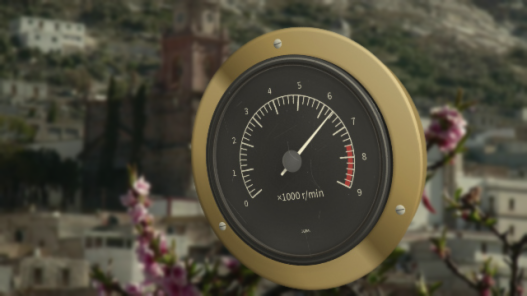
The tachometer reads 6400 rpm
